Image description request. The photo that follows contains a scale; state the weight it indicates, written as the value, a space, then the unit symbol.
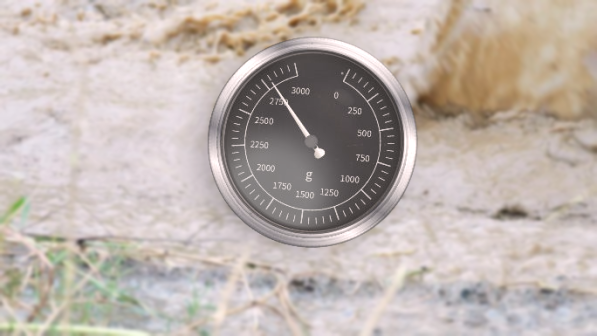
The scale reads 2800 g
